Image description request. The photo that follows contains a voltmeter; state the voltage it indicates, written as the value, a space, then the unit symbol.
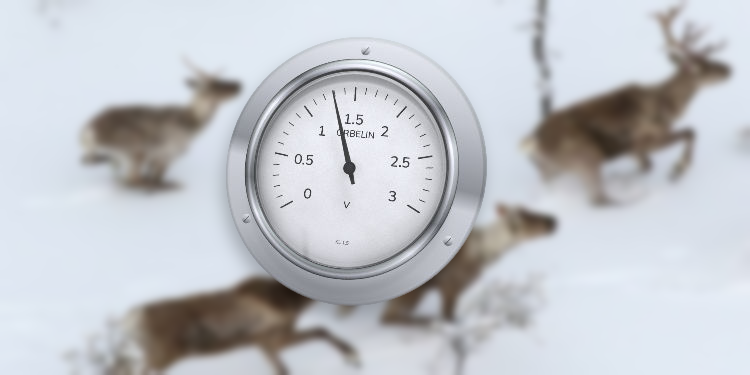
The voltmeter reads 1.3 V
